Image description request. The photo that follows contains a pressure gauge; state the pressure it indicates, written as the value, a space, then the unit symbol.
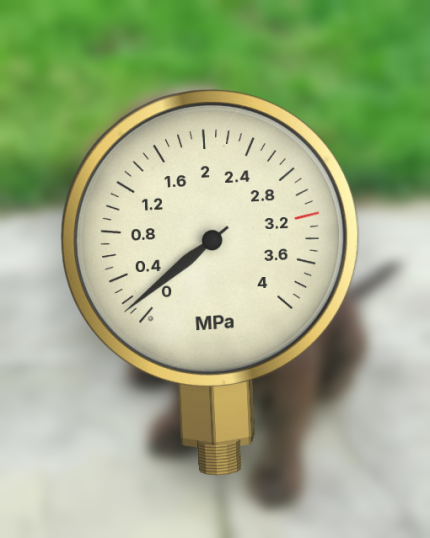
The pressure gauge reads 0.15 MPa
